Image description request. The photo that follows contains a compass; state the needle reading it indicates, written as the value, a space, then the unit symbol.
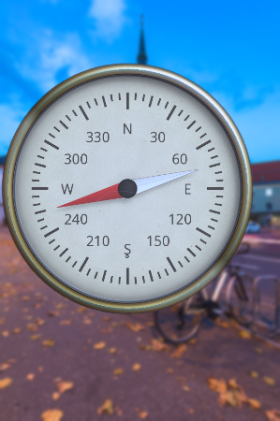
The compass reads 255 °
